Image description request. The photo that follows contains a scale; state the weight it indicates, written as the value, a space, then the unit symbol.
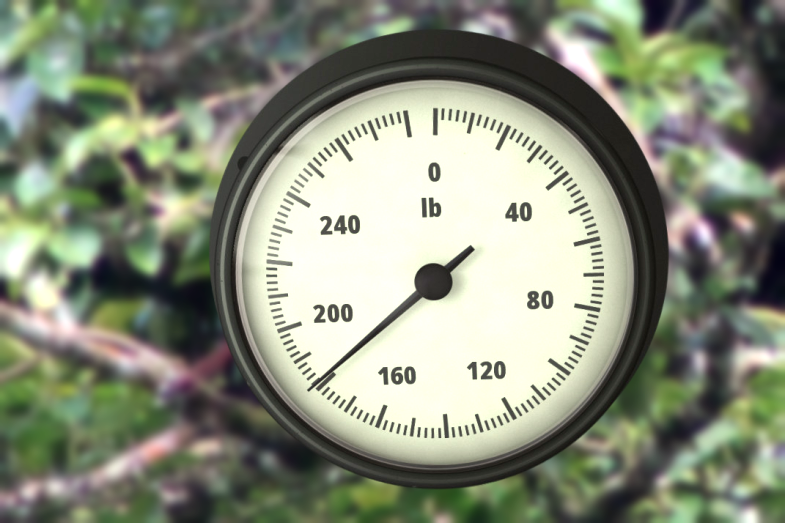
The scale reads 182 lb
